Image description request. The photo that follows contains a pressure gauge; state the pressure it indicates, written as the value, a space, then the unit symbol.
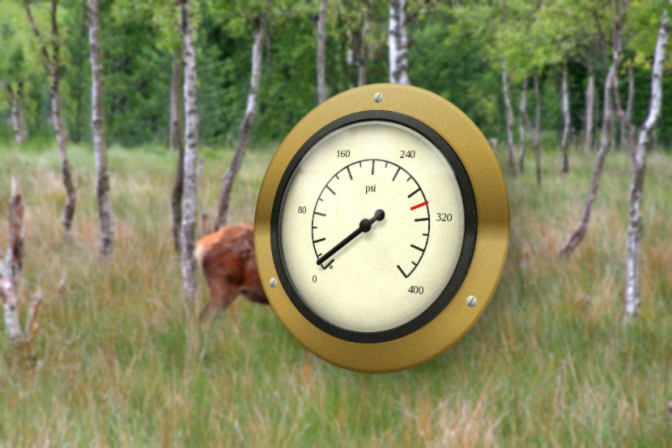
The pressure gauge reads 10 psi
